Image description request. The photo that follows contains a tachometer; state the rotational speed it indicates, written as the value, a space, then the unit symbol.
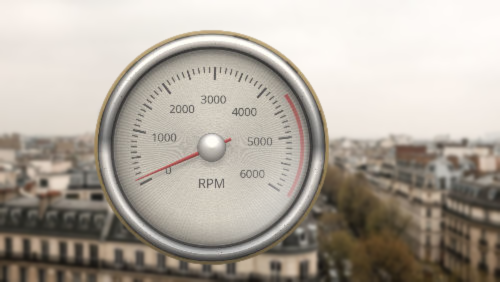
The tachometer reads 100 rpm
